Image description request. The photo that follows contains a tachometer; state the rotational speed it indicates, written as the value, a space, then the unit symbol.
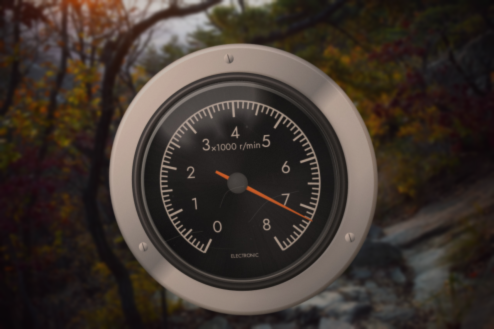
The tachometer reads 7200 rpm
